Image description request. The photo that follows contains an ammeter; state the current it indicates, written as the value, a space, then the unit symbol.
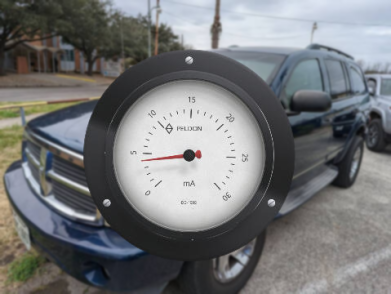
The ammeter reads 4 mA
